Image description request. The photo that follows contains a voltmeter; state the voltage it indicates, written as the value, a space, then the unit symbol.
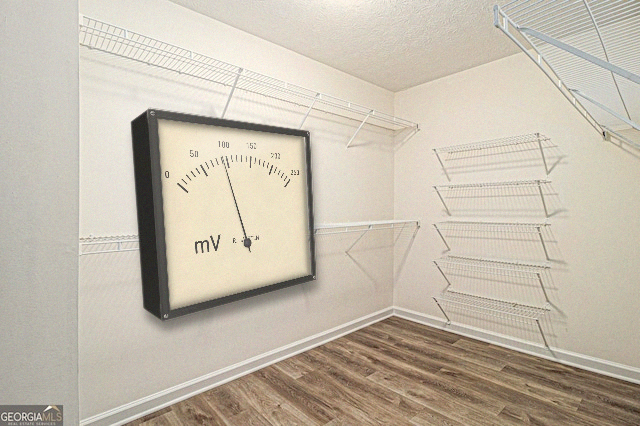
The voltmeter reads 90 mV
